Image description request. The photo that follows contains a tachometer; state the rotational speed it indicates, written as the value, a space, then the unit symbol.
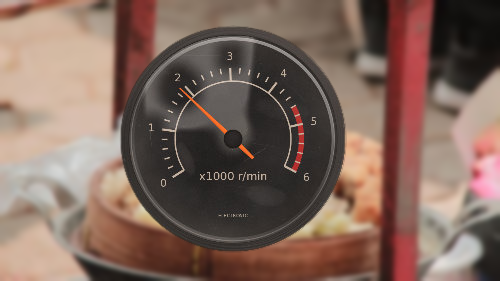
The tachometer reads 1900 rpm
